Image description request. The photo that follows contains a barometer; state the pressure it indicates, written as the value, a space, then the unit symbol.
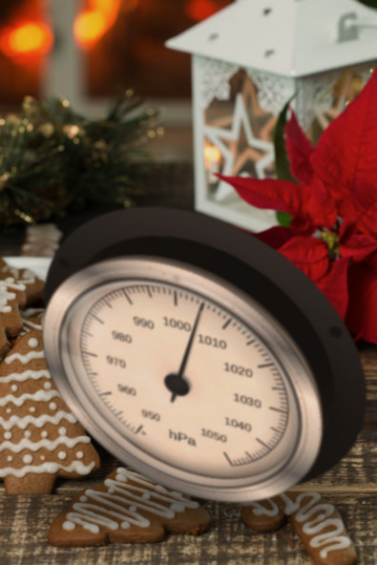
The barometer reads 1005 hPa
